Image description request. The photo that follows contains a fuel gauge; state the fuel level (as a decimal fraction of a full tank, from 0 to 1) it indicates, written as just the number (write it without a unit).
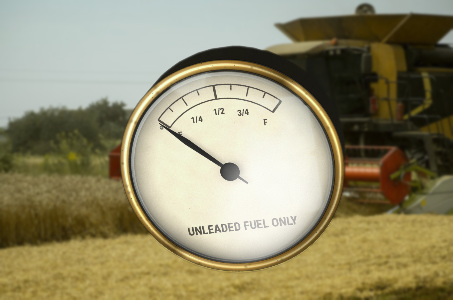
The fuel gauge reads 0
